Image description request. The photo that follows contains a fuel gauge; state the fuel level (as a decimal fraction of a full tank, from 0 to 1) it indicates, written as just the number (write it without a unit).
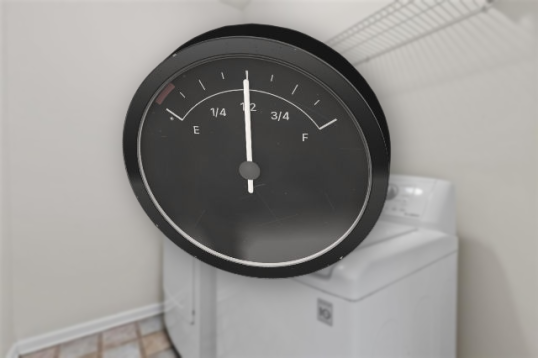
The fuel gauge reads 0.5
